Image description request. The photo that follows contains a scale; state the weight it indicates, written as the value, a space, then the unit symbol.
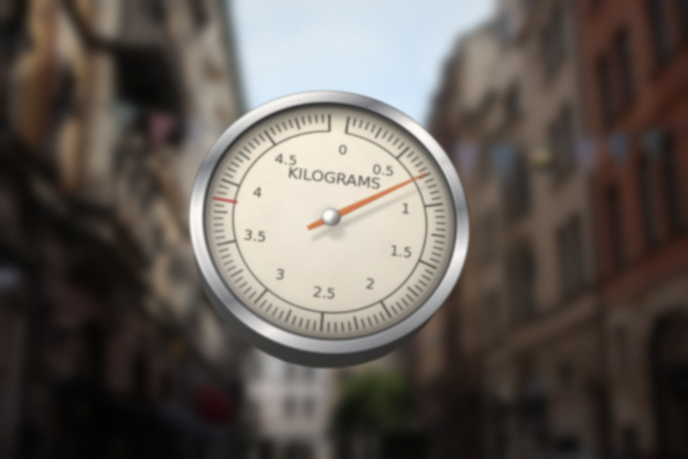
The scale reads 0.75 kg
